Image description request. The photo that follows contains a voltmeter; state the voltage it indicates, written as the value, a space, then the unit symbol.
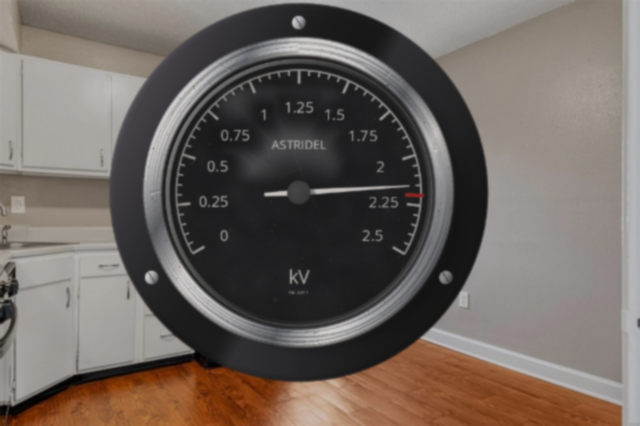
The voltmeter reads 2.15 kV
